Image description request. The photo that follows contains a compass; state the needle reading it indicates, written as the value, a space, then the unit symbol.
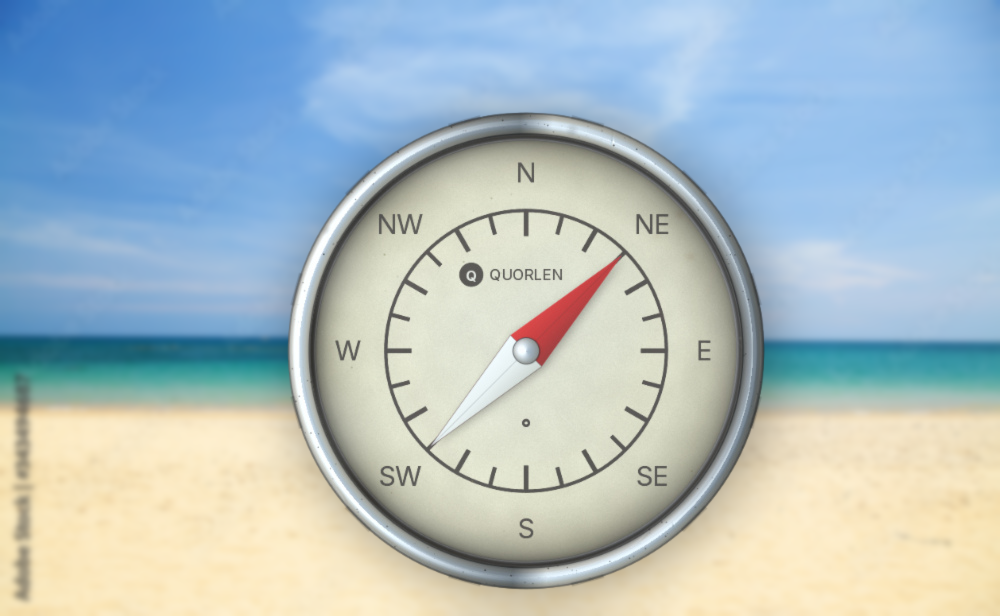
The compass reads 45 °
